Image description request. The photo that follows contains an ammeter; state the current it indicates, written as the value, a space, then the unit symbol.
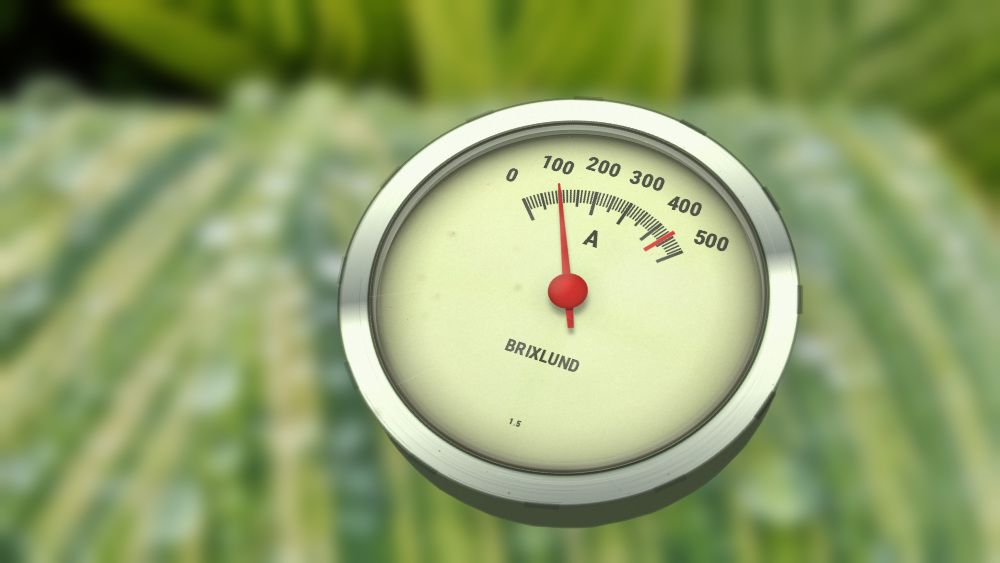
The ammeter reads 100 A
